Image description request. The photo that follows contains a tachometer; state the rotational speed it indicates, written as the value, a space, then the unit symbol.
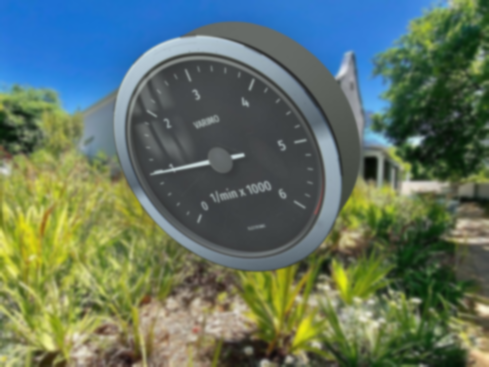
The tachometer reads 1000 rpm
